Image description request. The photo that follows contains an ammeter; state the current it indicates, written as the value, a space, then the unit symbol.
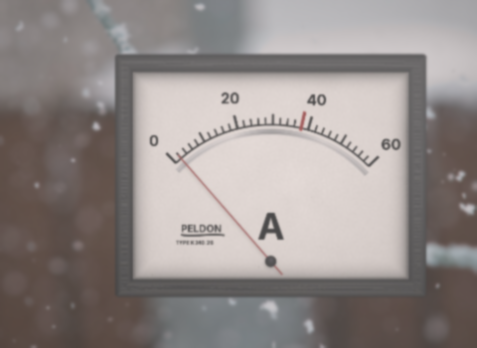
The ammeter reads 2 A
